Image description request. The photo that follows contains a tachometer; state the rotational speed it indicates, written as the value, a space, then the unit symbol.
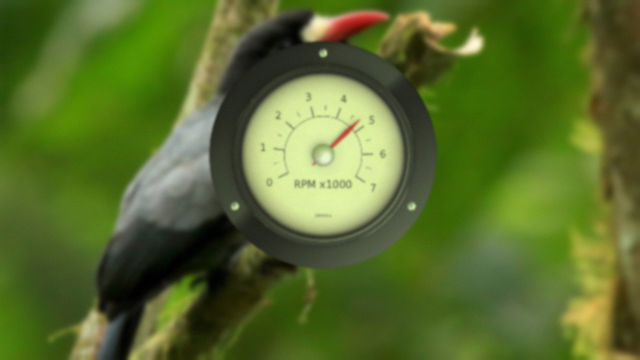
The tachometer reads 4750 rpm
